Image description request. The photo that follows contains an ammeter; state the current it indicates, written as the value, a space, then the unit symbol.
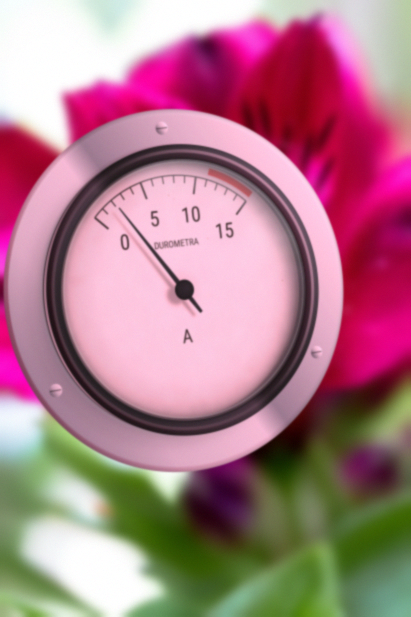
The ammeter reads 2 A
